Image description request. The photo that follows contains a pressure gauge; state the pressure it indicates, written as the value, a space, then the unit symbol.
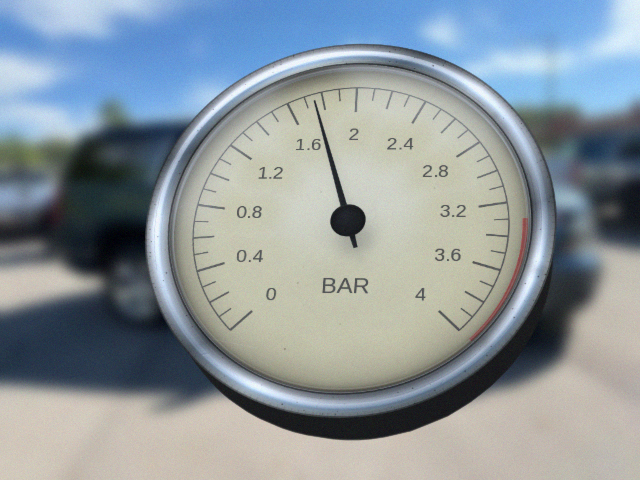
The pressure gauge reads 1.75 bar
